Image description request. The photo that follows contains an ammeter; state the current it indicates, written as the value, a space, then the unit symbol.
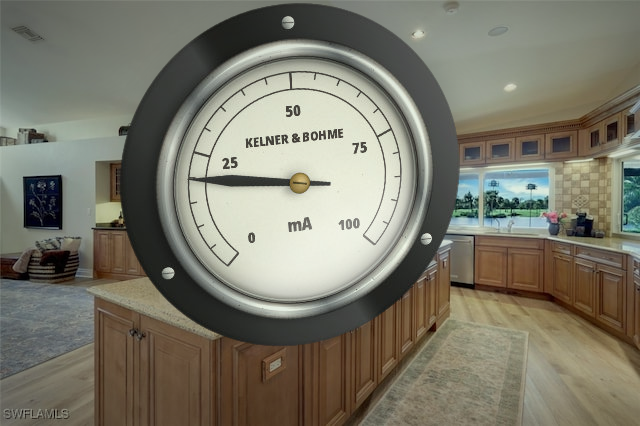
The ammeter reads 20 mA
